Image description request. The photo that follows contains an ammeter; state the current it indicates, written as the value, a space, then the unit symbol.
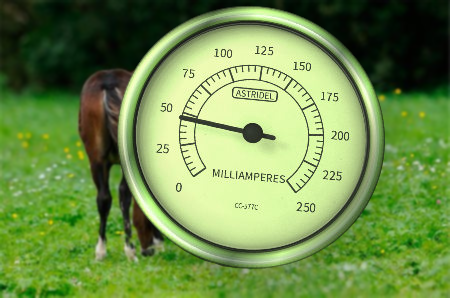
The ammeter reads 45 mA
